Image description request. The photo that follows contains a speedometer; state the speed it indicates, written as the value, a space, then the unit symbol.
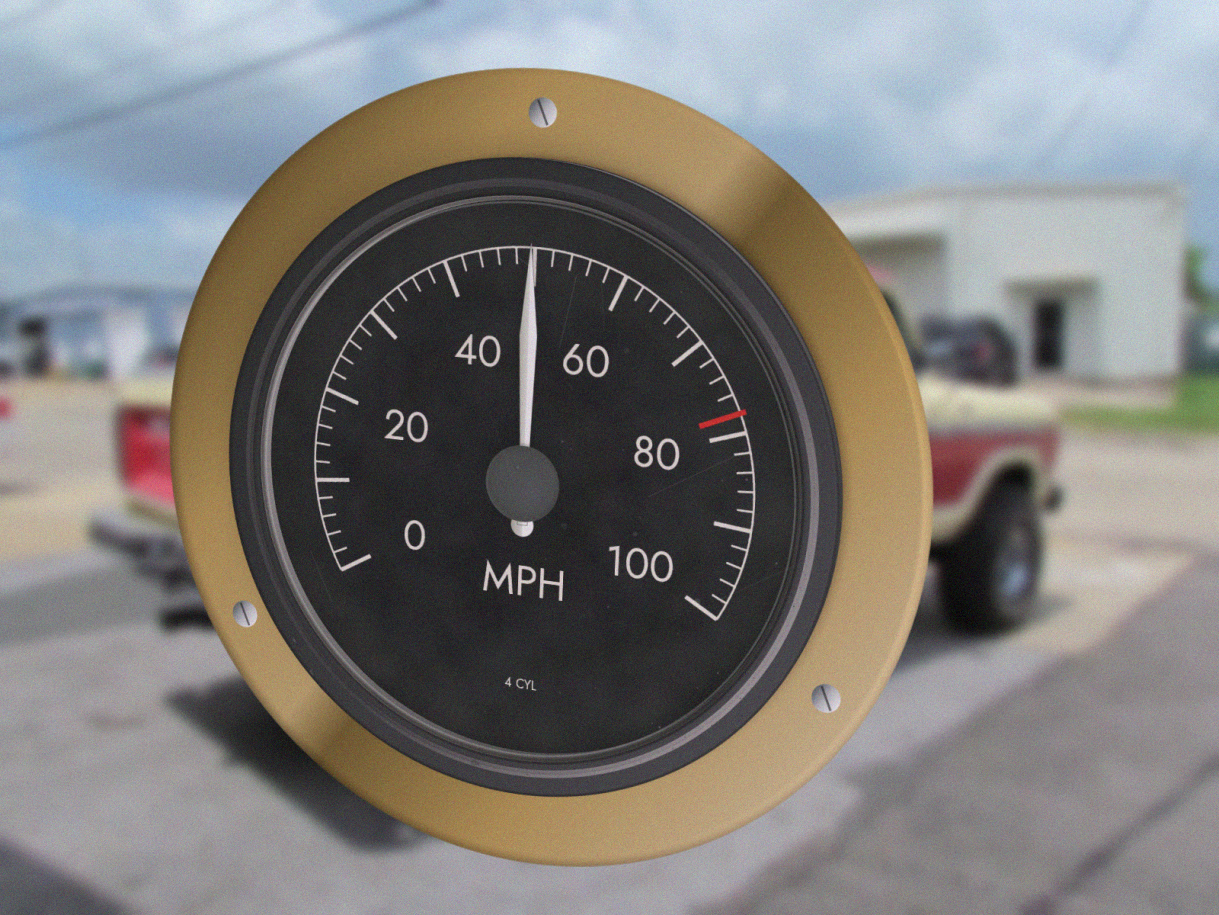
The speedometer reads 50 mph
